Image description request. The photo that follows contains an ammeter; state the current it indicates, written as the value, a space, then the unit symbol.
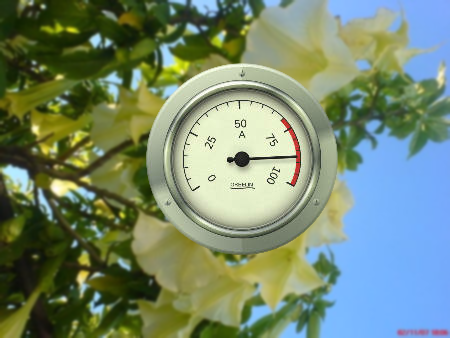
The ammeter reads 87.5 A
